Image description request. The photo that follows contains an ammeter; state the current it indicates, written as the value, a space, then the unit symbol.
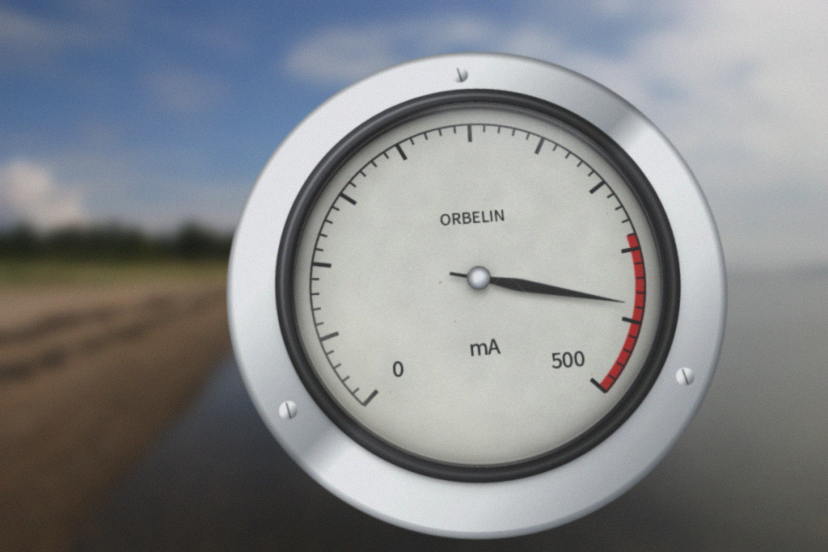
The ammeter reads 440 mA
